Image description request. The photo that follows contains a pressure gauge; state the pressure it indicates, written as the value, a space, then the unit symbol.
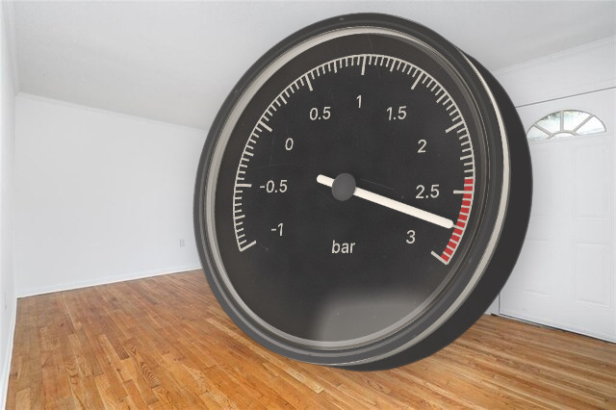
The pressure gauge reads 2.75 bar
